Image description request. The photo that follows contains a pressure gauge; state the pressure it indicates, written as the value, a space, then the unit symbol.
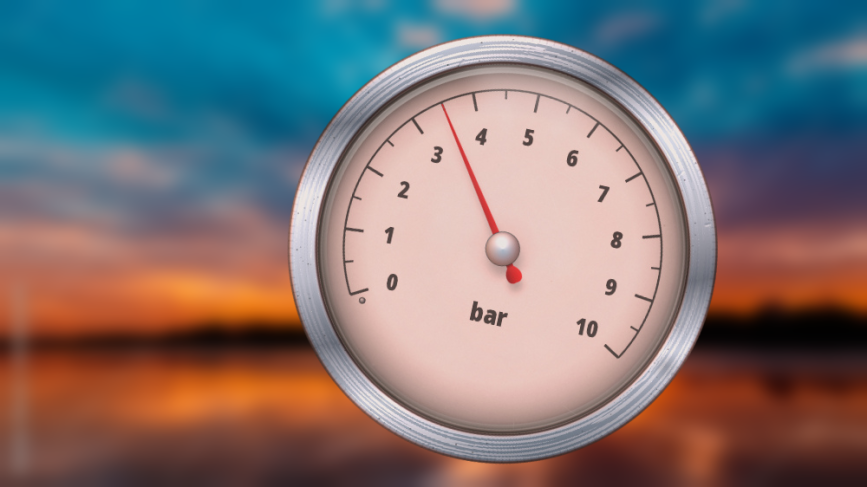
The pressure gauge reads 3.5 bar
